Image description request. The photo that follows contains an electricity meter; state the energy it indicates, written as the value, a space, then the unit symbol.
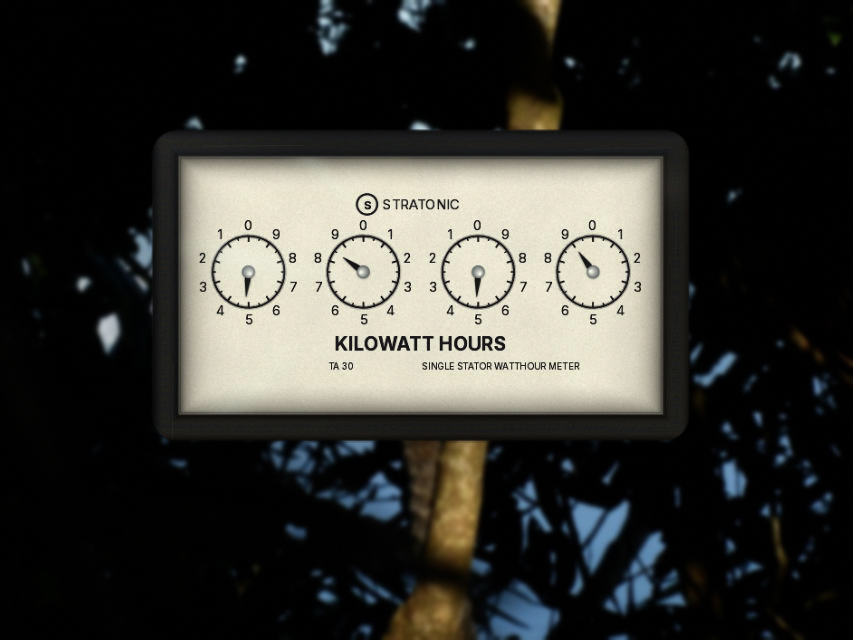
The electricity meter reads 4849 kWh
